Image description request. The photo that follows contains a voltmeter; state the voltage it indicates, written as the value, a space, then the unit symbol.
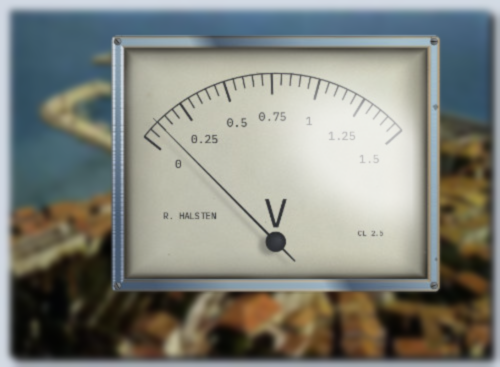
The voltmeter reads 0.1 V
